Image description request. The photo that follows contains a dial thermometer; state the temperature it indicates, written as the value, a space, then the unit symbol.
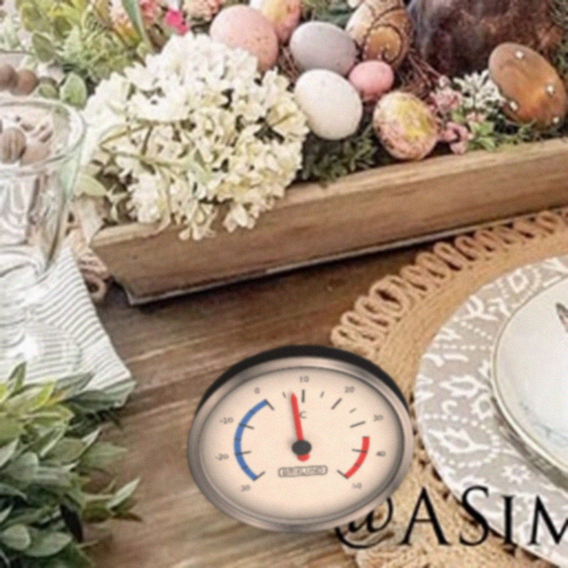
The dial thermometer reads 7.5 °C
